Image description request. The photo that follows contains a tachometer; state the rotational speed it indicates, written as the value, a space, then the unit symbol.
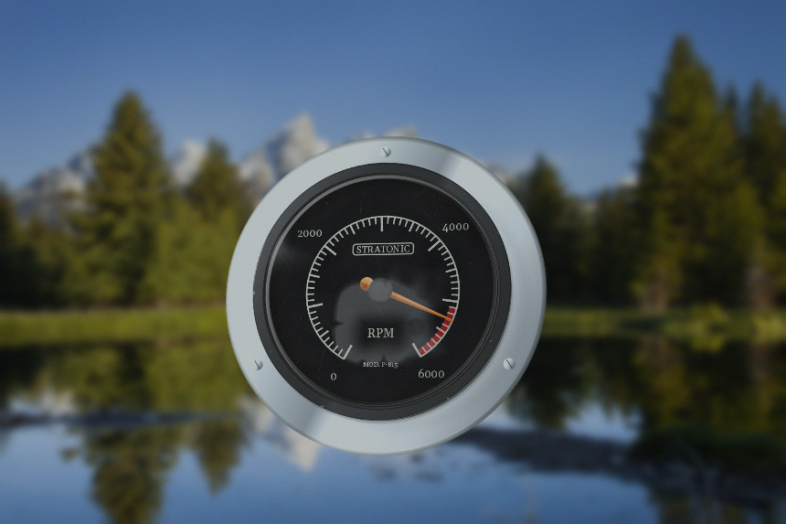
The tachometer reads 5300 rpm
